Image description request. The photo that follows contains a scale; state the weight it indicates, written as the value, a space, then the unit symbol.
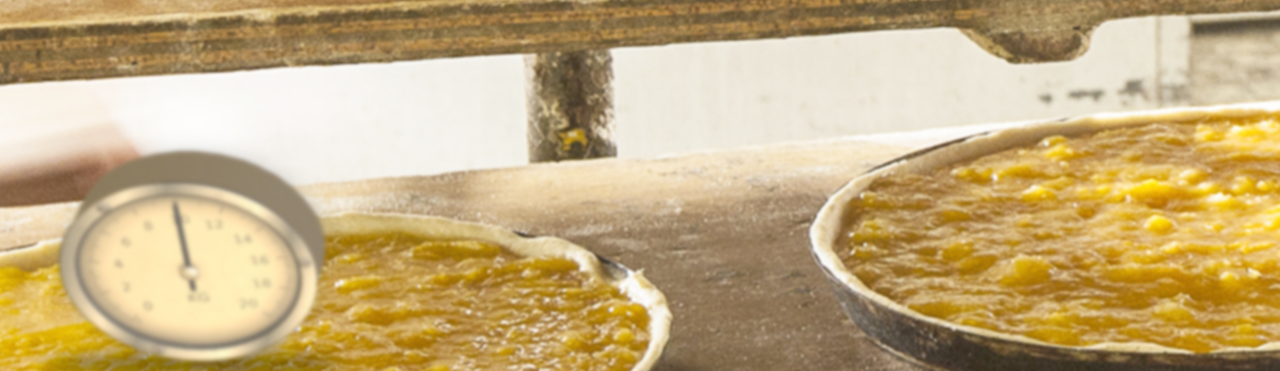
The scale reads 10 kg
